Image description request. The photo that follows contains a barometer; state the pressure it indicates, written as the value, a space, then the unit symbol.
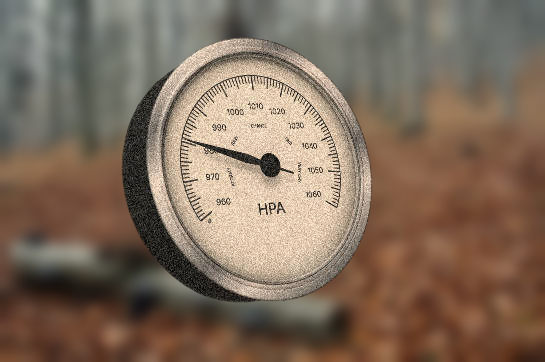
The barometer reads 980 hPa
